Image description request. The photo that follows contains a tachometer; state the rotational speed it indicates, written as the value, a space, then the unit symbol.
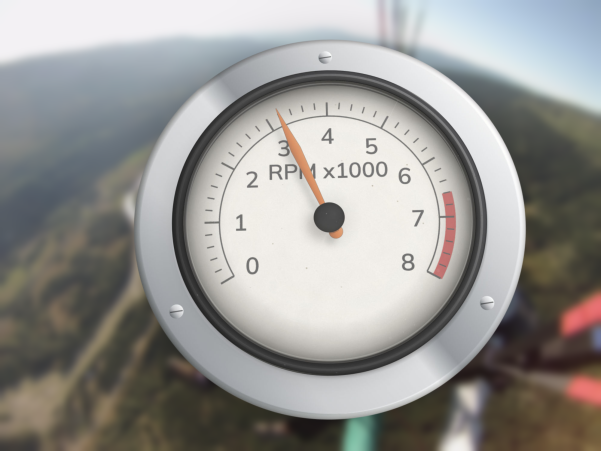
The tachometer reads 3200 rpm
